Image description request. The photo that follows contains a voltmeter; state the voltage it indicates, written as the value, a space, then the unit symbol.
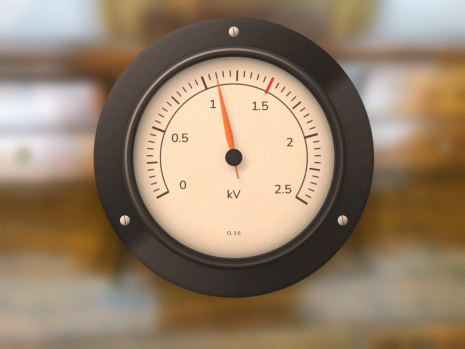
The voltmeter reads 1.1 kV
